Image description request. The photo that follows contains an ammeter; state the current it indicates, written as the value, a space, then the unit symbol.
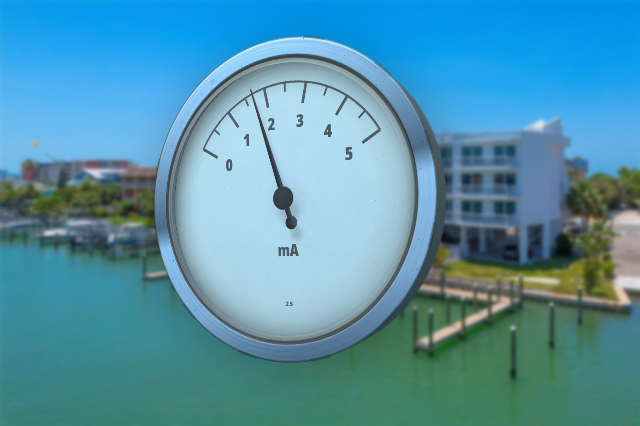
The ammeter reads 1.75 mA
